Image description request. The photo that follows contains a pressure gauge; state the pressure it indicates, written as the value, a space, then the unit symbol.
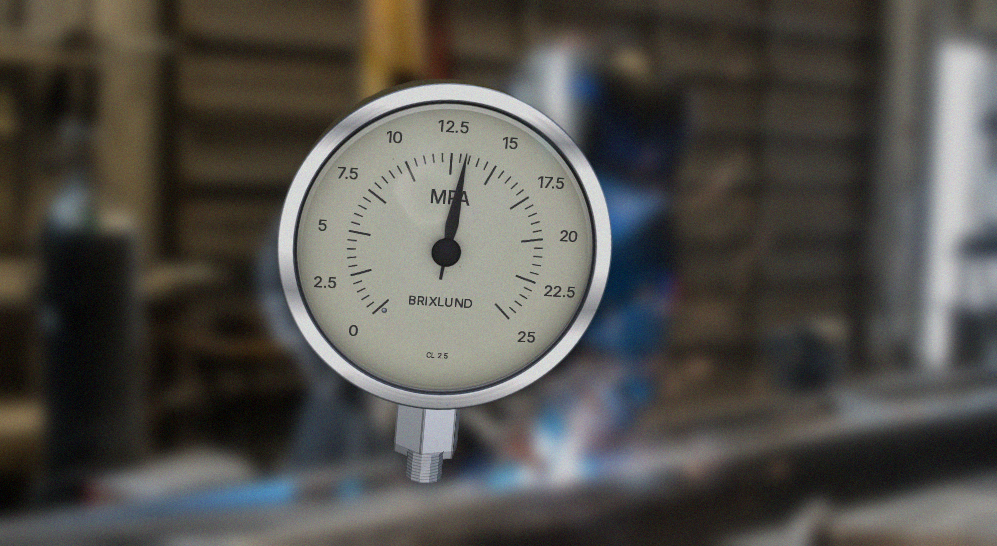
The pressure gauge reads 13.25 MPa
